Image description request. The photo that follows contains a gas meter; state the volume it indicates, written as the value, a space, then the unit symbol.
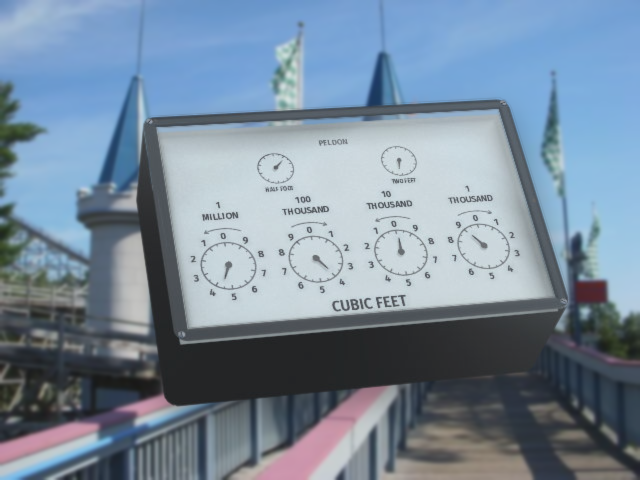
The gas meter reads 439900 ft³
